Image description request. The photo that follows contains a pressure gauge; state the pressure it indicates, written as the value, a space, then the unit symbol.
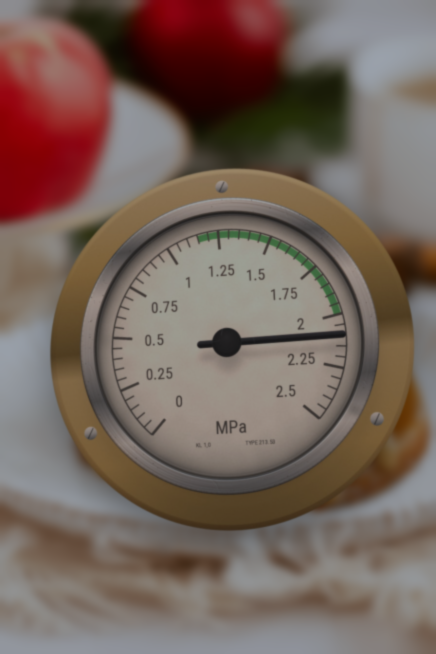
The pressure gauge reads 2.1 MPa
